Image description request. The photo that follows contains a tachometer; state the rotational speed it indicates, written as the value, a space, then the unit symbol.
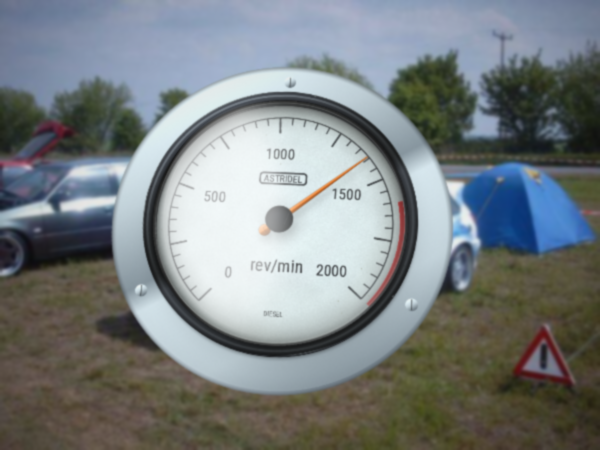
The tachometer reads 1400 rpm
